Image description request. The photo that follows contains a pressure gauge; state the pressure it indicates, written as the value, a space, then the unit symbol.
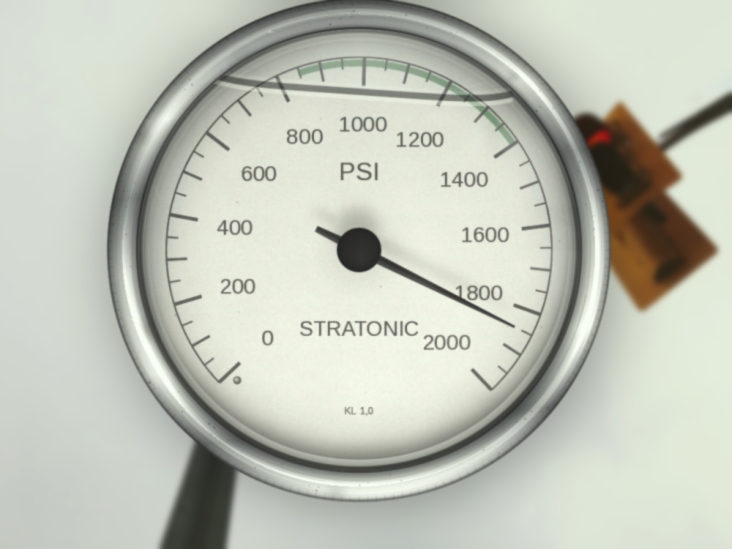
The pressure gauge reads 1850 psi
